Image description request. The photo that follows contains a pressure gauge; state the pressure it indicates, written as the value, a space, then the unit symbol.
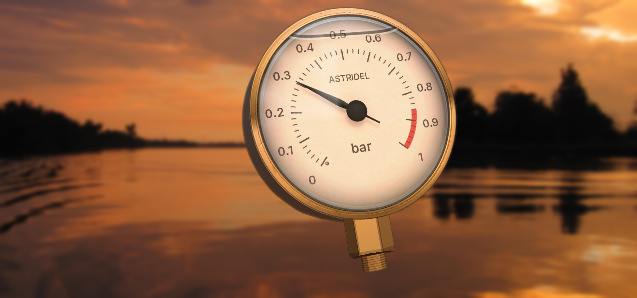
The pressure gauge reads 0.3 bar
